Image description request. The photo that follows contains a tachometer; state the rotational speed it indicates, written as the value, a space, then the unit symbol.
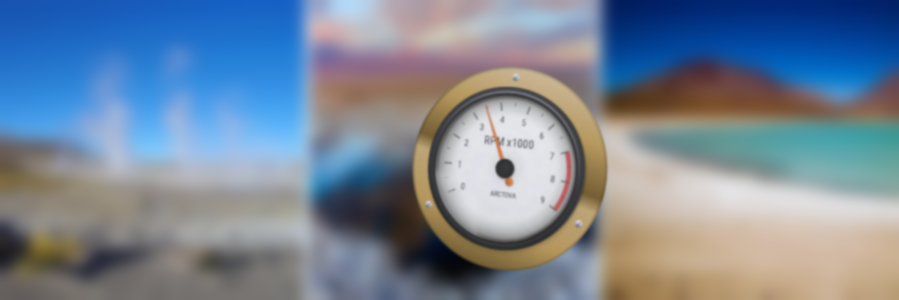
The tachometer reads 3500 rpm
